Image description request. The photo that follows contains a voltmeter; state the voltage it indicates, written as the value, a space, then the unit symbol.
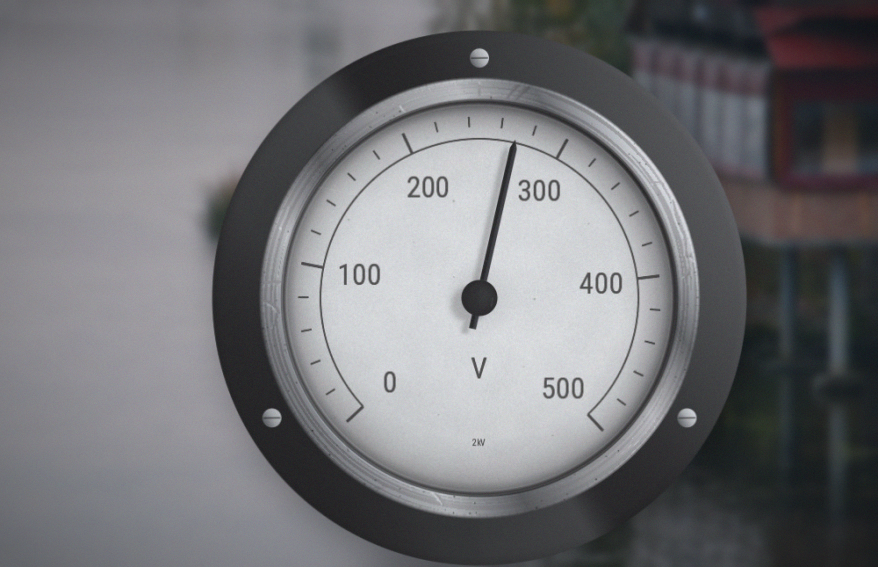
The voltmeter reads 270 V
